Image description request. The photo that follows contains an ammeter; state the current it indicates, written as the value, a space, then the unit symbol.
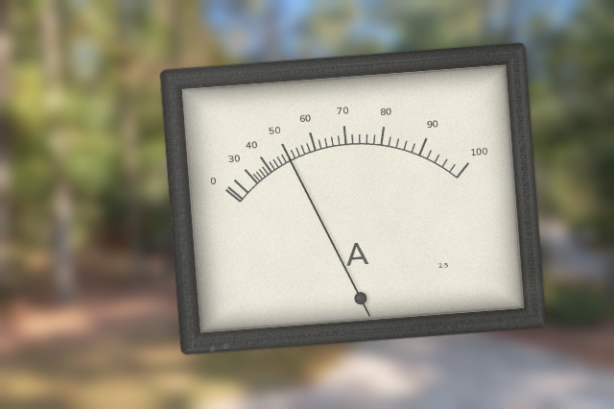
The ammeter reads 50 A
